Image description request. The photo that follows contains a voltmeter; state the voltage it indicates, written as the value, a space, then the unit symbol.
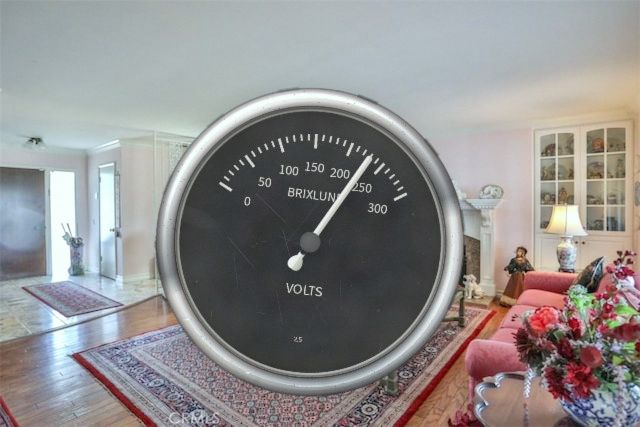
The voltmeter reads 230 V
